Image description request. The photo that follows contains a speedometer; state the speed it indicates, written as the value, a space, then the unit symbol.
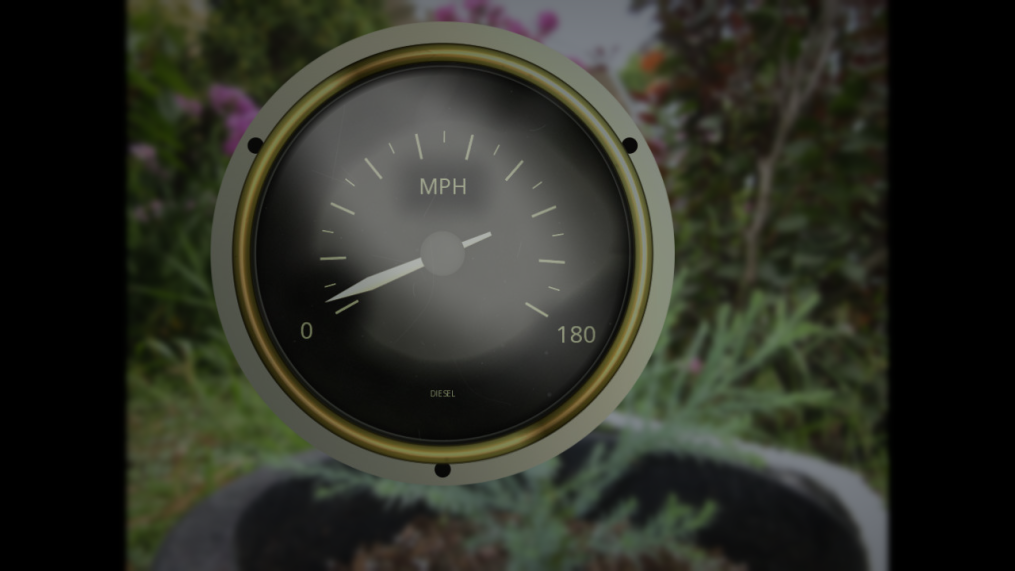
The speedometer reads 5 mph
